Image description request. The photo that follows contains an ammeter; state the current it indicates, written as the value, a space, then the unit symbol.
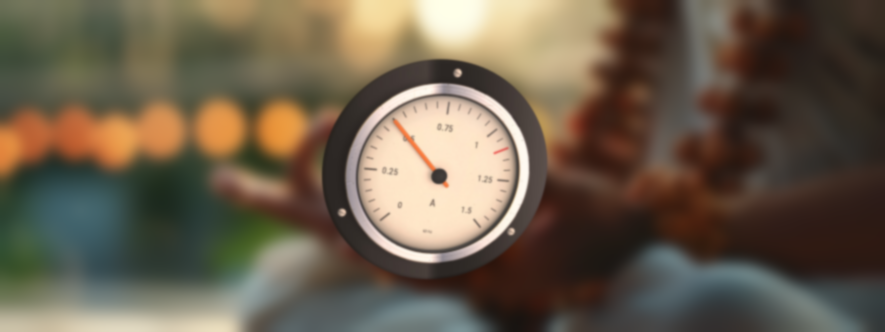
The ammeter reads 0.5 A
